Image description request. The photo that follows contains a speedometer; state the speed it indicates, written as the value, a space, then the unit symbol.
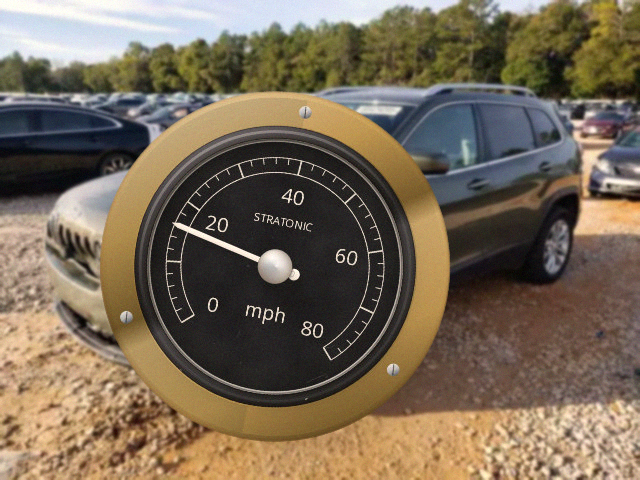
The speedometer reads 16 mph
